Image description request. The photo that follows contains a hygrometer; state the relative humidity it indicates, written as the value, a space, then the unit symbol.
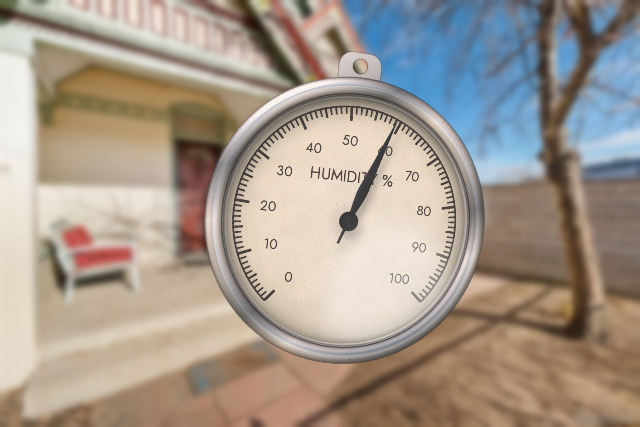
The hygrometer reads 59 %
